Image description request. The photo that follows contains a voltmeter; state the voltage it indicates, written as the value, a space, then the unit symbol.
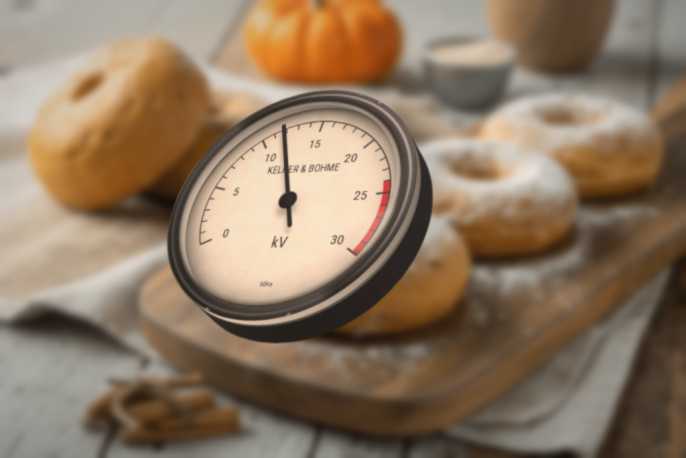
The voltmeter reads 12 kV
